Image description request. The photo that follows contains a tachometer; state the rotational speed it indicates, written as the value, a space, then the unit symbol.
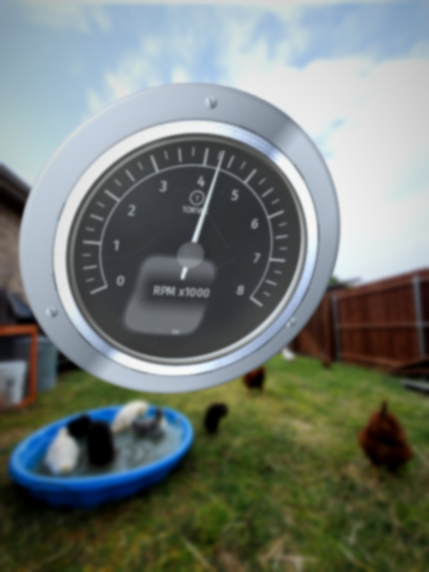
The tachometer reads 4250 rpm
